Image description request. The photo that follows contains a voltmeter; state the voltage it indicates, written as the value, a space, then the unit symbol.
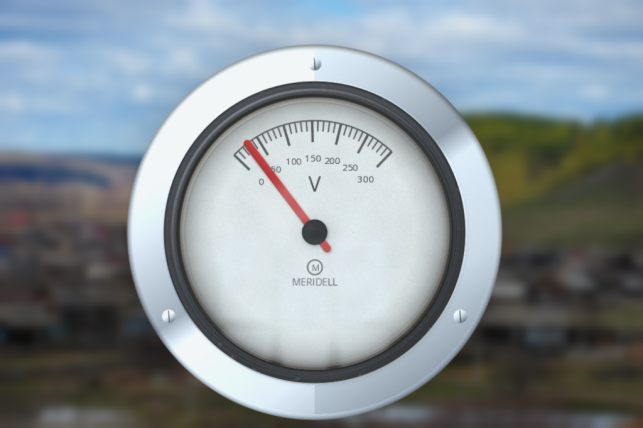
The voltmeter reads 30 V
